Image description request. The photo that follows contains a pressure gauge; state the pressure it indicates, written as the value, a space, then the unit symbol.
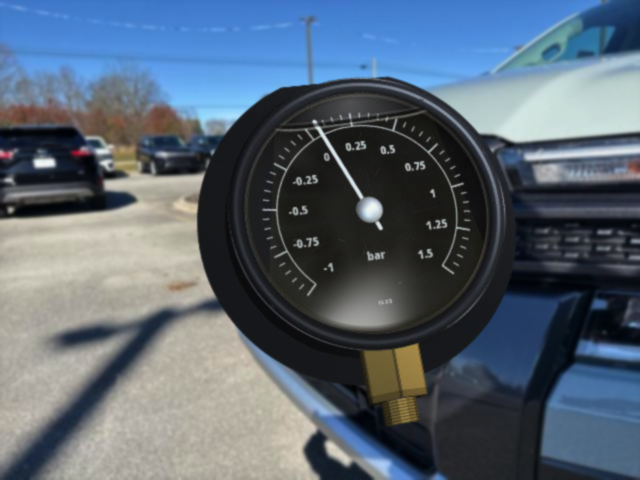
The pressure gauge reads 0.05 bar
